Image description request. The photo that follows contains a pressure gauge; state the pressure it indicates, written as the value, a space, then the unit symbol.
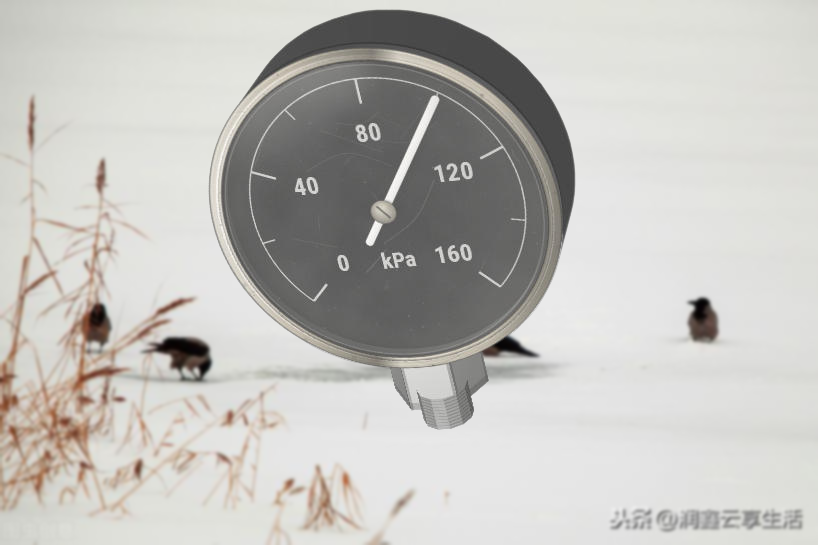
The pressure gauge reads 100 kPa
